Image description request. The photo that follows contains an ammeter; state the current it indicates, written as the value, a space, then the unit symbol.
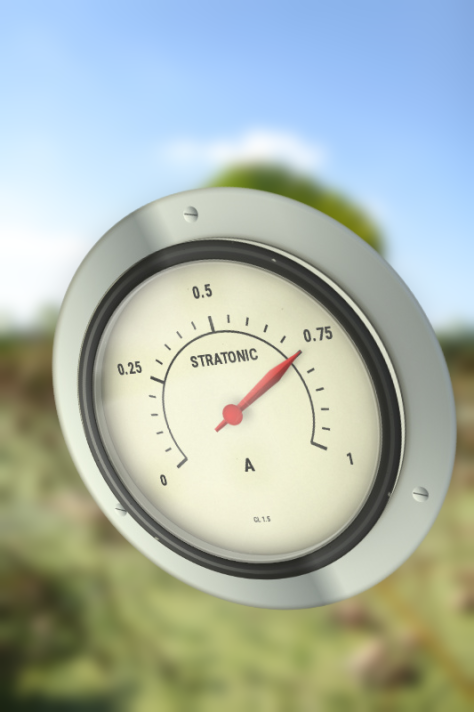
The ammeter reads 0.75 A
